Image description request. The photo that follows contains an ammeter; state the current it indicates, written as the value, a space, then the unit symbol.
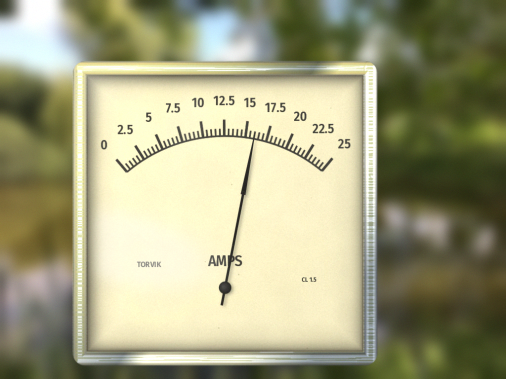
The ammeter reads 16 A
